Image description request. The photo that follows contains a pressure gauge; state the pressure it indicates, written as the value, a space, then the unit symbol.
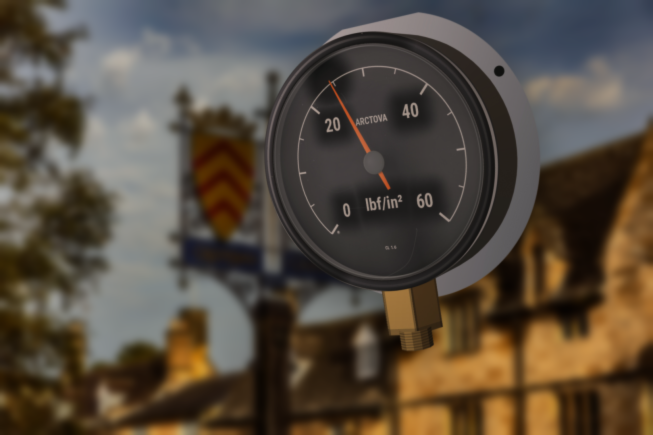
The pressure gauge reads 25 psi
